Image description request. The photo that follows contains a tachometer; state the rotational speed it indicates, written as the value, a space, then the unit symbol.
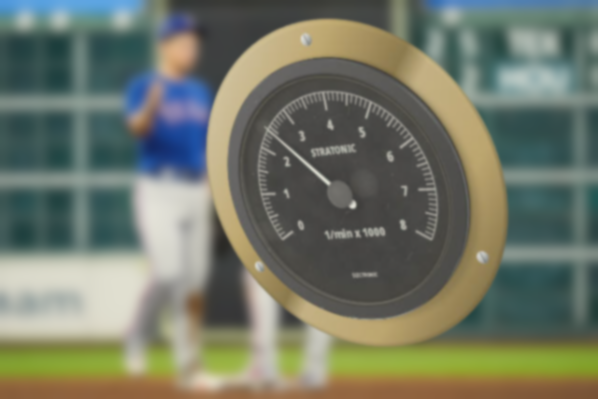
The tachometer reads 2500 rpm
